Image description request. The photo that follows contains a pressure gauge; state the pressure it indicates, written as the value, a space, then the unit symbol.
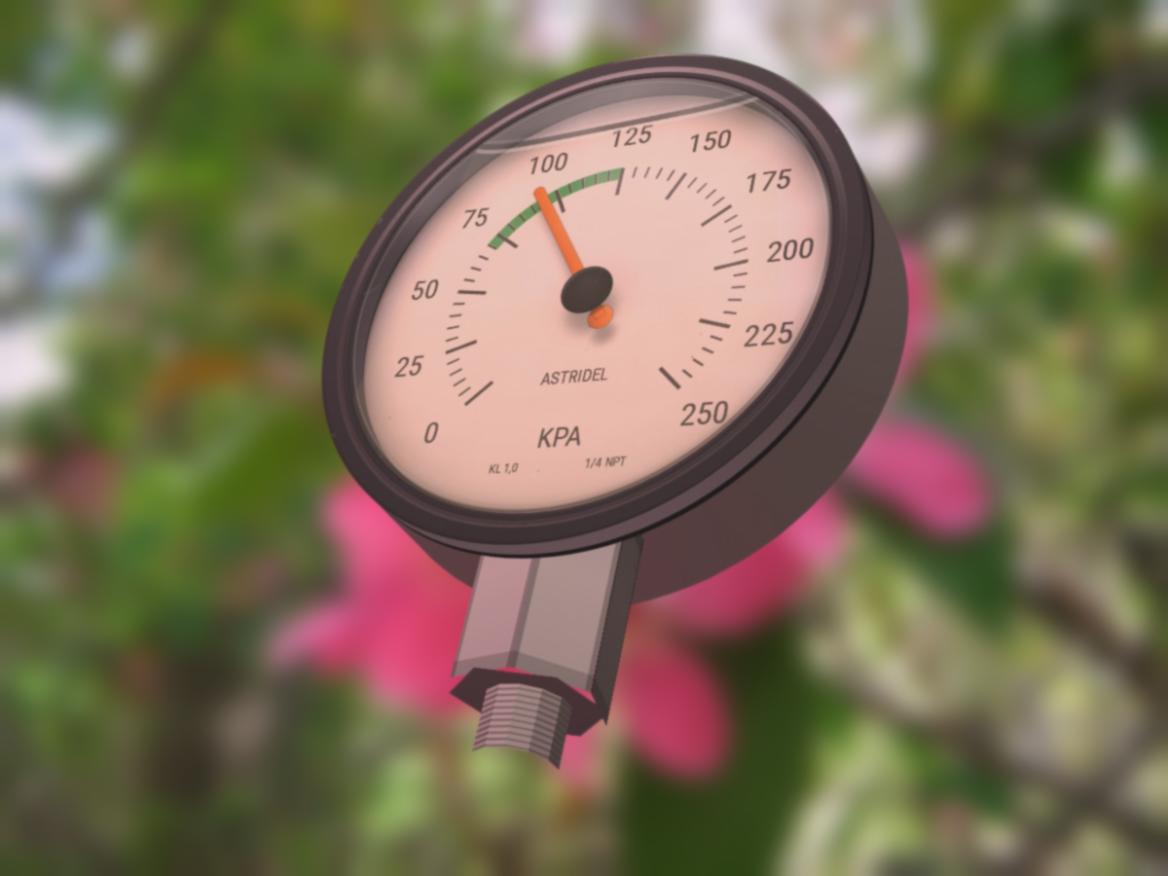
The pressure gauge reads 95 kPa
